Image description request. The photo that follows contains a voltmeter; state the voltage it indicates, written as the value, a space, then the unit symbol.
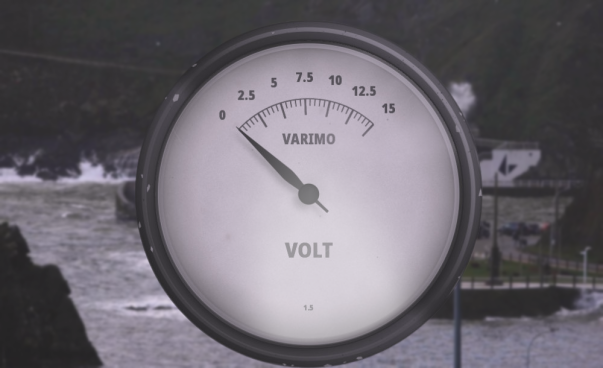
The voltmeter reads 0 V
